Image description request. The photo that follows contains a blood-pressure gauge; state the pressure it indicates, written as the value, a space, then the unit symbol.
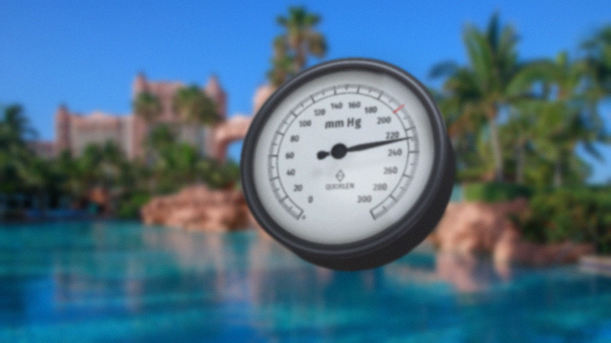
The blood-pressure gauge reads 230 mmHg
